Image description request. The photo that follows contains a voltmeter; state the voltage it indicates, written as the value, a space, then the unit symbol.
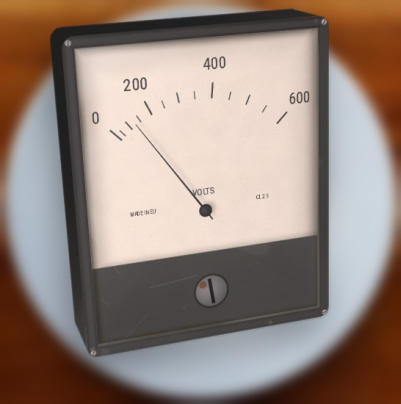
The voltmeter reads 125 V
